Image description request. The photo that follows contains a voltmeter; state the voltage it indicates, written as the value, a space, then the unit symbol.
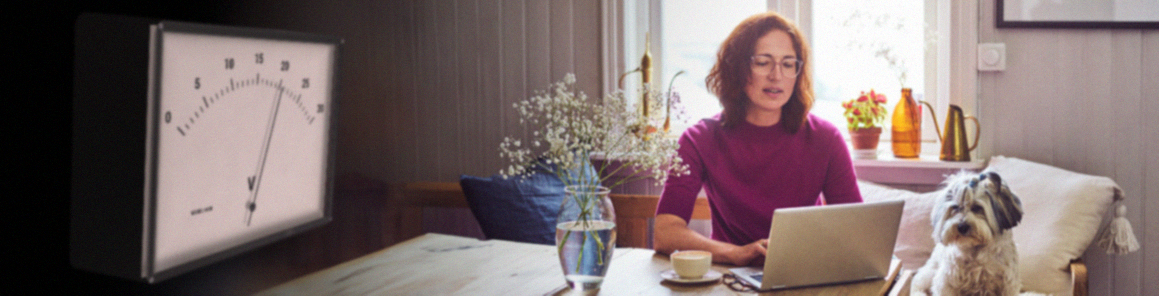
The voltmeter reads 20 V
